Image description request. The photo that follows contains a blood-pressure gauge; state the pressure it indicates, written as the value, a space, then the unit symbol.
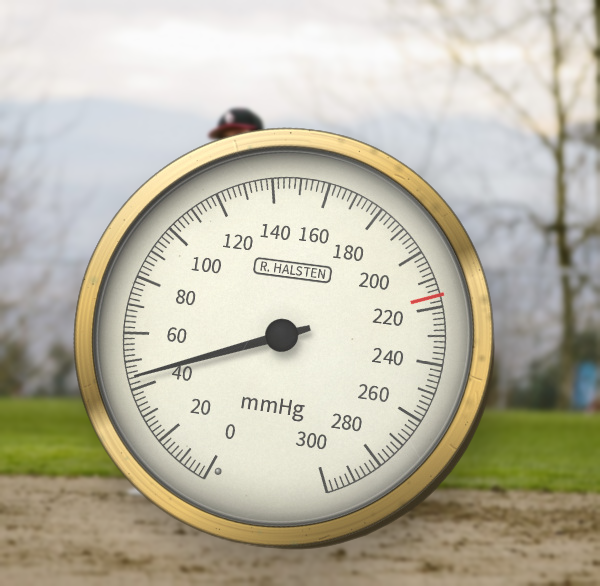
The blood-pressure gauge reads 44 mmHg
